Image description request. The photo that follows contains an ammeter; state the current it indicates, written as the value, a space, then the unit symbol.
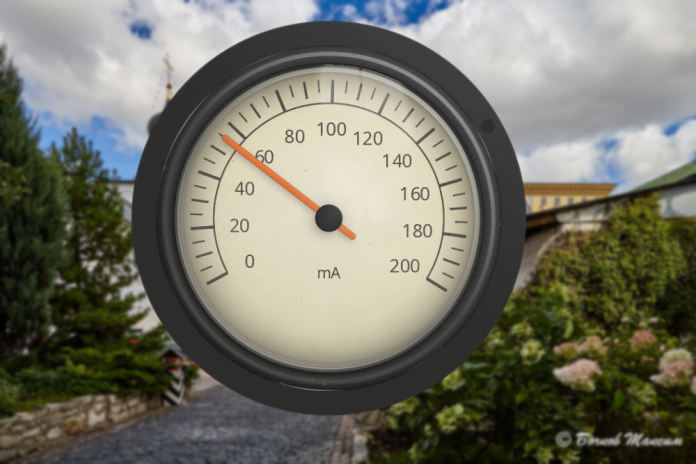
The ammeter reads 55 mA
